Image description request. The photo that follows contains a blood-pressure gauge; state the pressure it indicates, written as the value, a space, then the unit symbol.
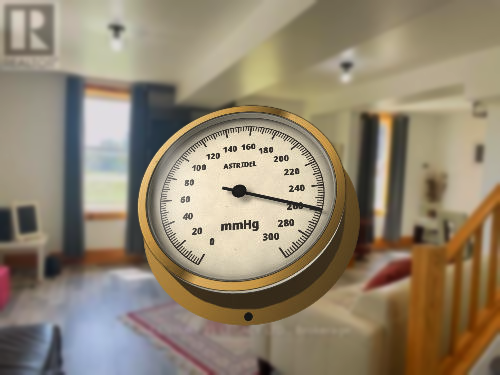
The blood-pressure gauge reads 260 mmHg
